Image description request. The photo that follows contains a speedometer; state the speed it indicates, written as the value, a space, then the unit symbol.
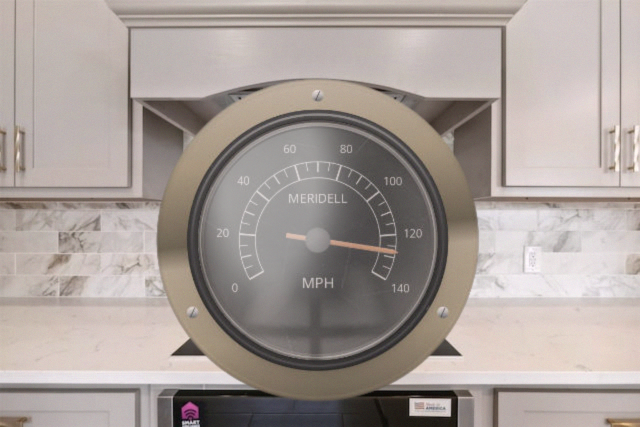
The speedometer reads 127.5 mph
